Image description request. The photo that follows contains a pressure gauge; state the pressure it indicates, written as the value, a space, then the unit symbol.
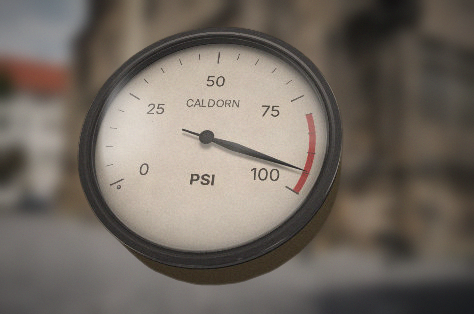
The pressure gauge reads 95 psi
